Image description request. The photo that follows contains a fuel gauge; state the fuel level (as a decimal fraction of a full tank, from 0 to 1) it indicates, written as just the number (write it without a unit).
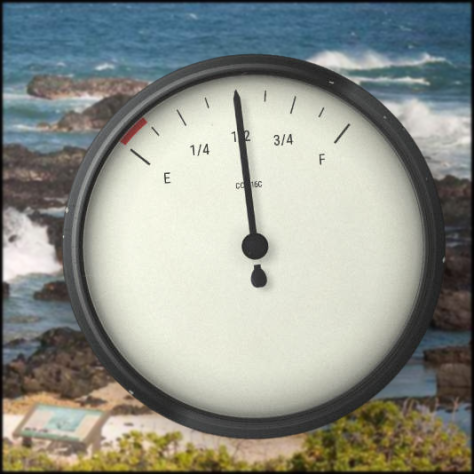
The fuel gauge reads 0.5
